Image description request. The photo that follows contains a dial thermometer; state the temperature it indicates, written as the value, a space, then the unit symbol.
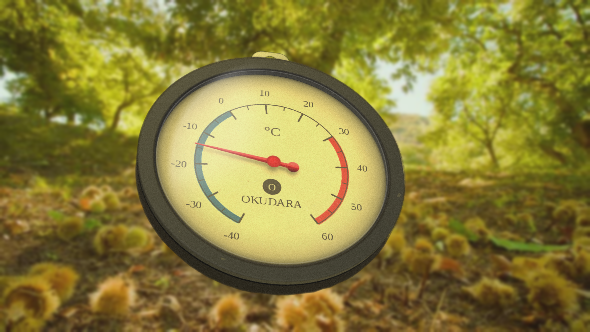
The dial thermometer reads -15 °C
